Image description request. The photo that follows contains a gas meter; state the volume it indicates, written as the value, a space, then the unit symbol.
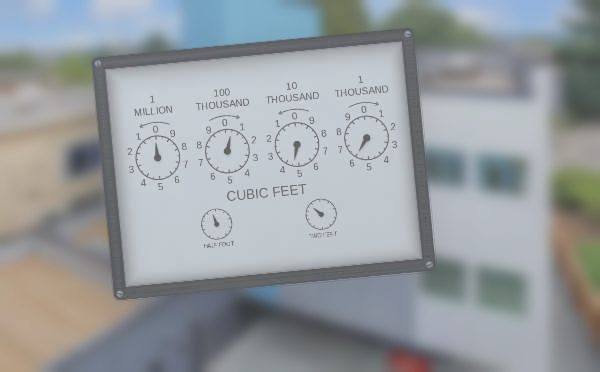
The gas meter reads 4600 ft³
